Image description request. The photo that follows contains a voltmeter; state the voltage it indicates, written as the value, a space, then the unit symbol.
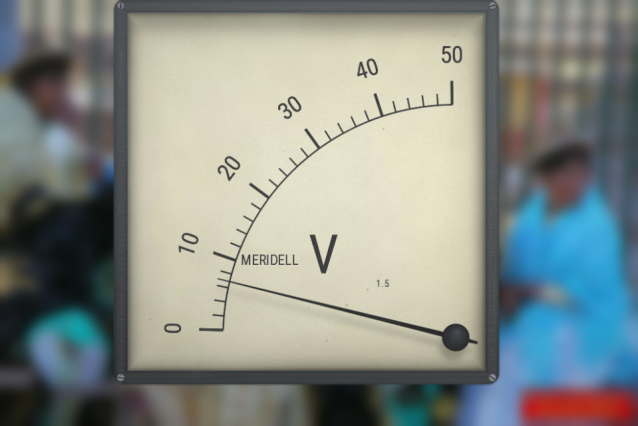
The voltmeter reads 7 V
